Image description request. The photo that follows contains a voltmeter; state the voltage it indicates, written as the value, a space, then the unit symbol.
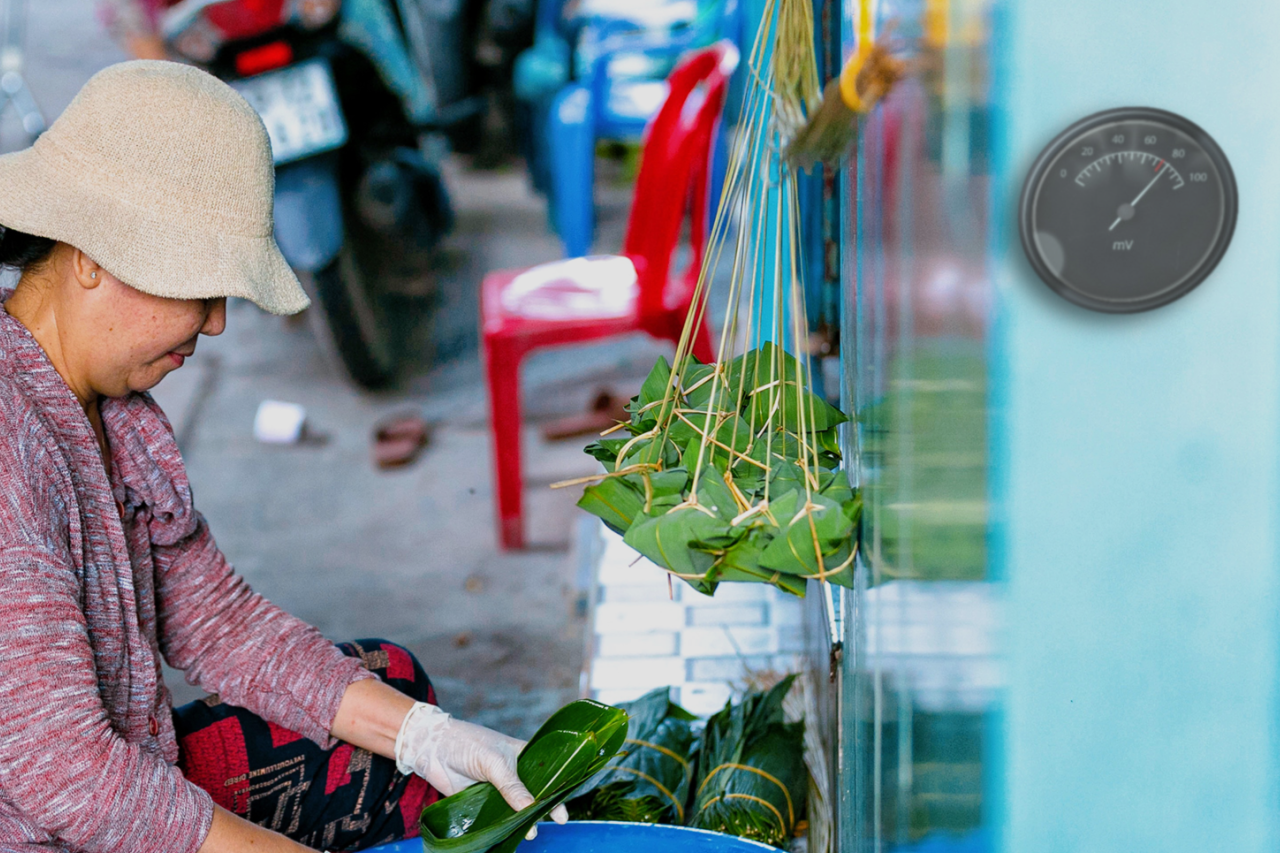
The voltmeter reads 80 mV
